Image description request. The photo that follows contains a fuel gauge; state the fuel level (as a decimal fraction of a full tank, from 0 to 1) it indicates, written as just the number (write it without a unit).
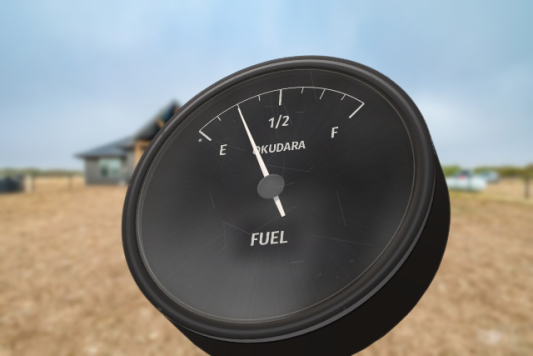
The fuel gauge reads 0.25
